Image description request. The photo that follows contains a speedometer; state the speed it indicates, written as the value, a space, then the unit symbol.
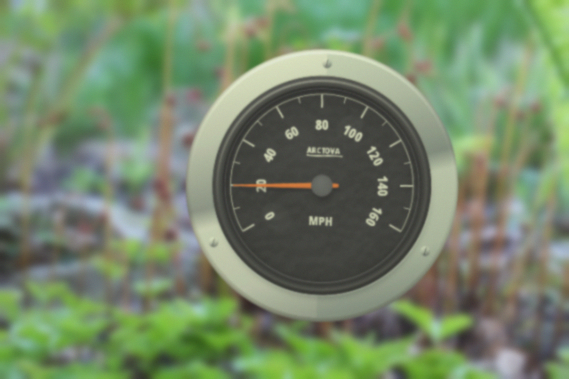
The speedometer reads 20 mph
